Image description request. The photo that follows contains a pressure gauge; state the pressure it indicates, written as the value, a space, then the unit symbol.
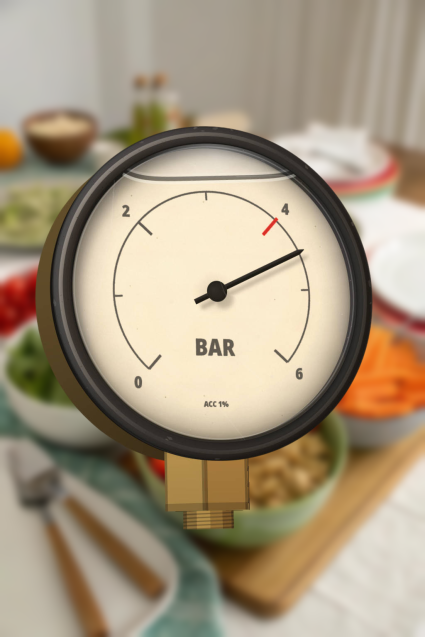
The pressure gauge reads 4.5 bar
